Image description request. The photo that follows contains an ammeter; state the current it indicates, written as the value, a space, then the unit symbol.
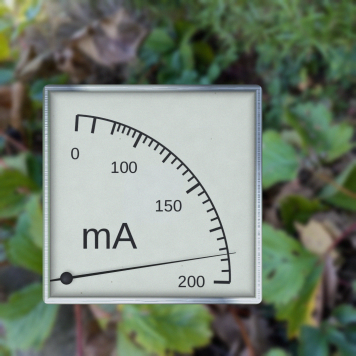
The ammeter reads 187.5 mA
